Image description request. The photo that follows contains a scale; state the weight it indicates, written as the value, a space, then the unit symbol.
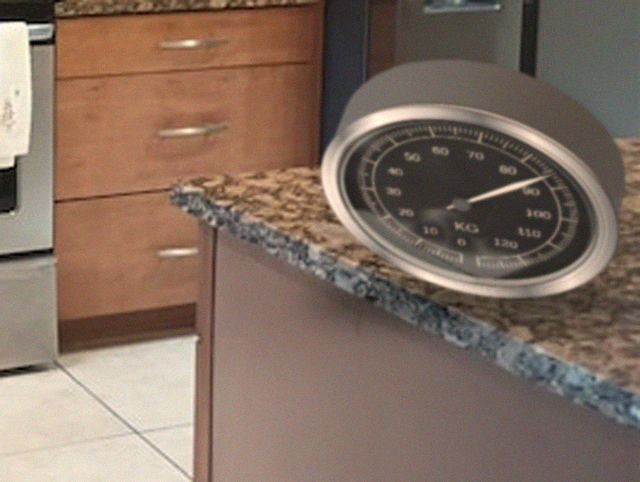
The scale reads 85 kg
